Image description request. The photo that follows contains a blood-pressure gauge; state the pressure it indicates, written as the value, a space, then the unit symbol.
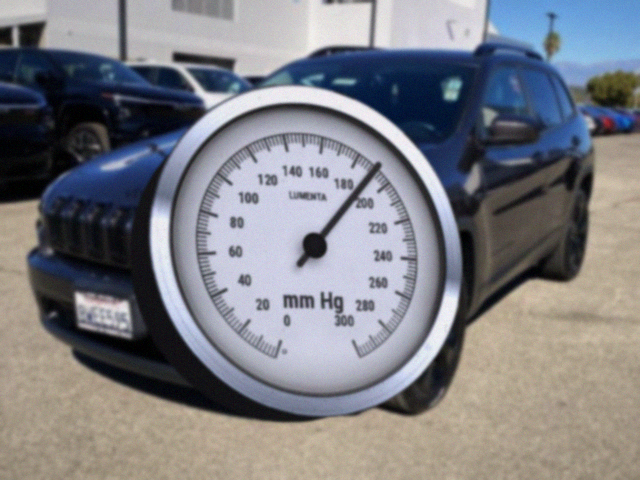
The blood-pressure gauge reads 190 mmHg
